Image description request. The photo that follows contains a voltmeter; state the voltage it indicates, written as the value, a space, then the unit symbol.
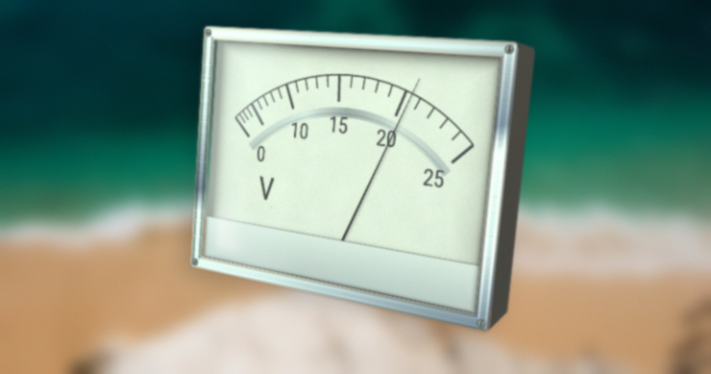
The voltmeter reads 20.5 V
